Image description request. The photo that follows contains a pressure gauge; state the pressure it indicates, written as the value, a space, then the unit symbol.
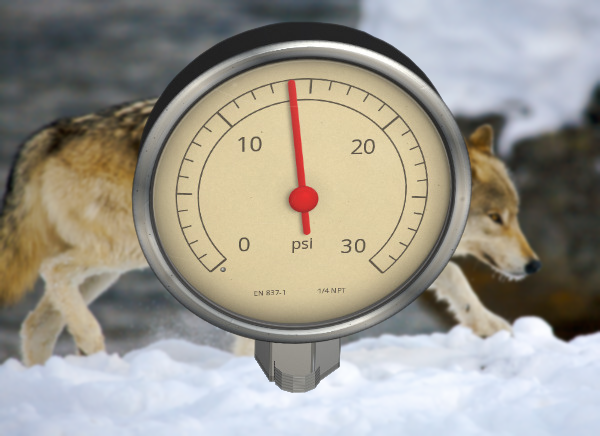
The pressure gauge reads 14 psi
